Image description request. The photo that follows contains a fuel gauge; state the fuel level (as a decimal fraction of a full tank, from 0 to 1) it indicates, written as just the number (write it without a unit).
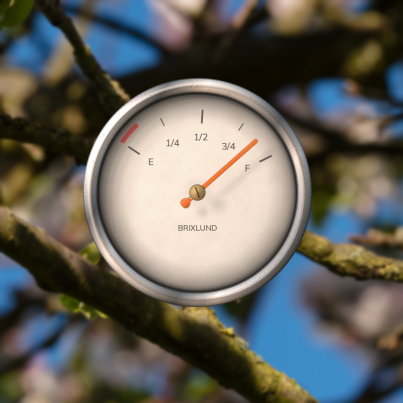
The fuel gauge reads 0.875
